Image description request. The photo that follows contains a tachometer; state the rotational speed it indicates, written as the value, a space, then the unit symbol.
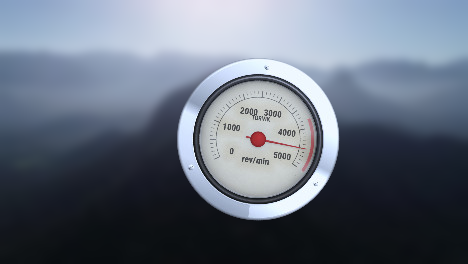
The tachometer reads 4500 rpm
